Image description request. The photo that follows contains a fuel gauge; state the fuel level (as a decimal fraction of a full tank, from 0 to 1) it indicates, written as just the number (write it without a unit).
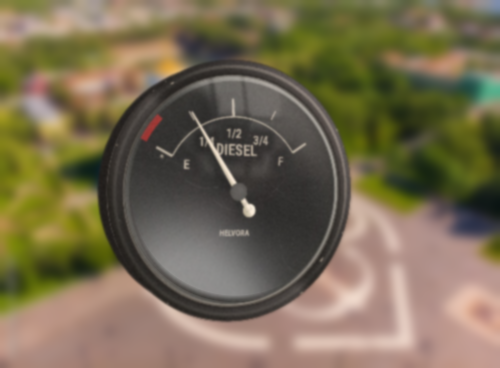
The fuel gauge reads 0.25
